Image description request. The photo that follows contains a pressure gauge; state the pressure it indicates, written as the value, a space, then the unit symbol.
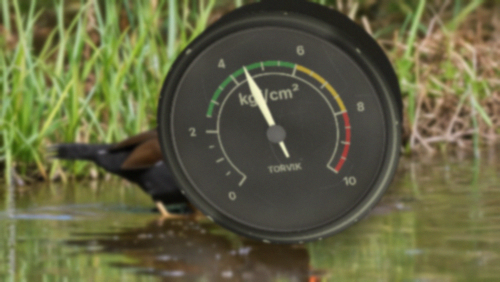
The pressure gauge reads 4.5 kg/cm²
